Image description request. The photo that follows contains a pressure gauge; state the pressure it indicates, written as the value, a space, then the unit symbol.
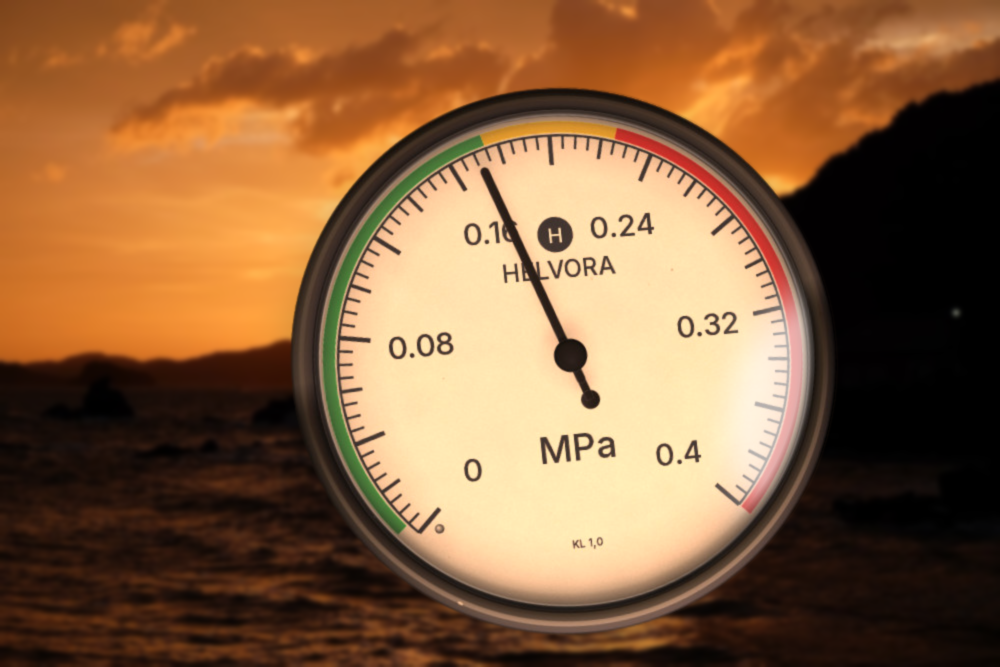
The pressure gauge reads 0.17 MPa
